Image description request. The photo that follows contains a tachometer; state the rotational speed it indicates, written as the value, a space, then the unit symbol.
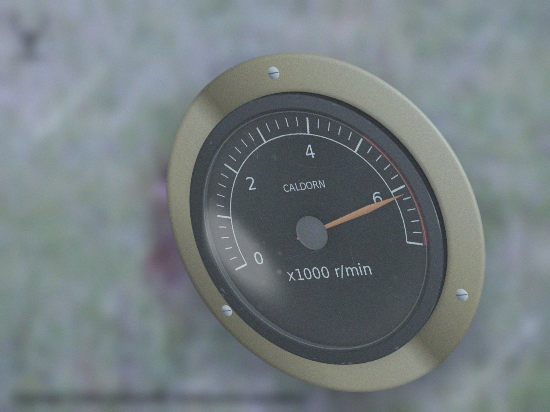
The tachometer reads 6100 rpm
